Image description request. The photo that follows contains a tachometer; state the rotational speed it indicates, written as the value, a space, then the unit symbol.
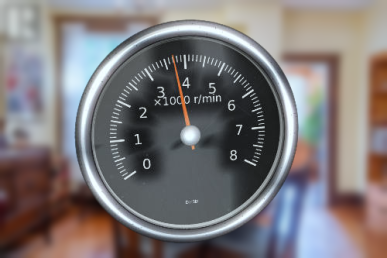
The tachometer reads 3700 rpm
